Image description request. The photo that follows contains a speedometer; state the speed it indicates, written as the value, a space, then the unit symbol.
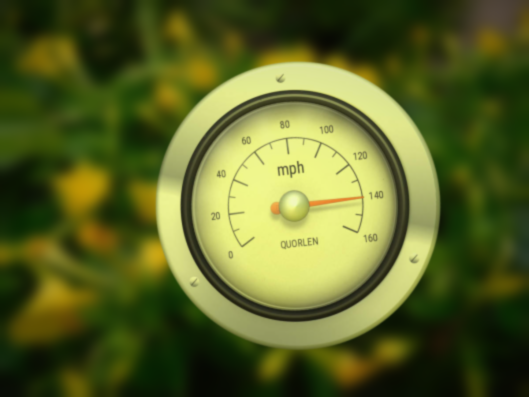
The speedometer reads 140 mph
